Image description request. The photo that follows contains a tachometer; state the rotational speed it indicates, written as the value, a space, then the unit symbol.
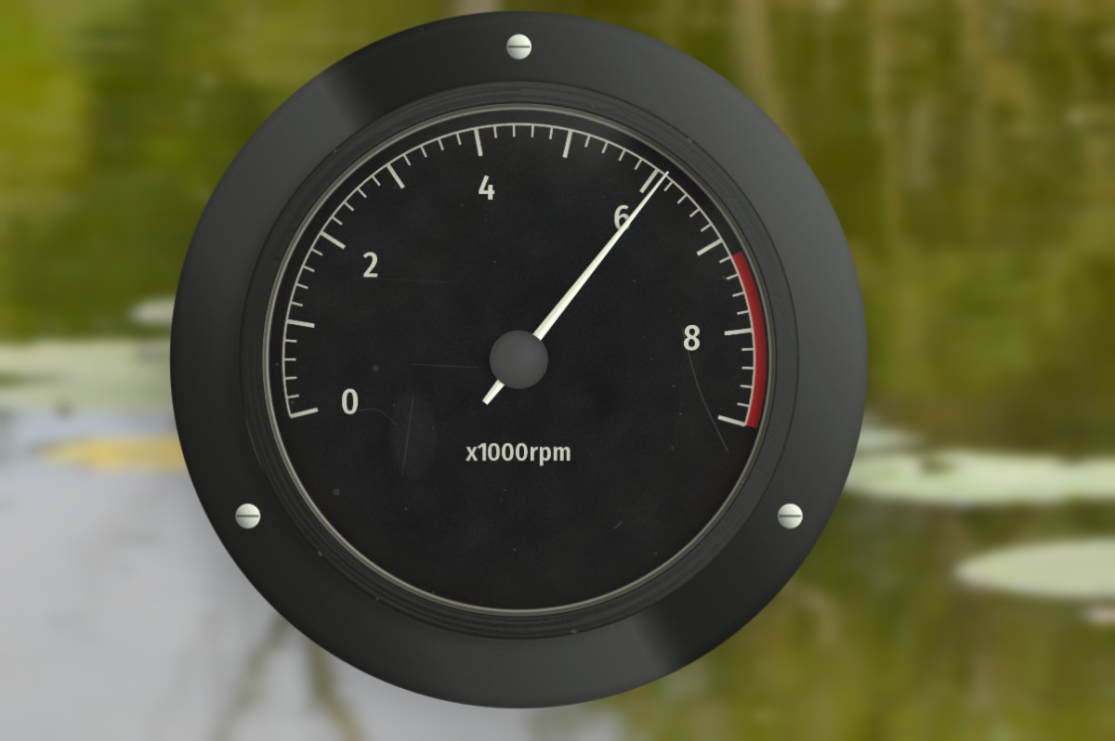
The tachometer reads 6100 rpm
